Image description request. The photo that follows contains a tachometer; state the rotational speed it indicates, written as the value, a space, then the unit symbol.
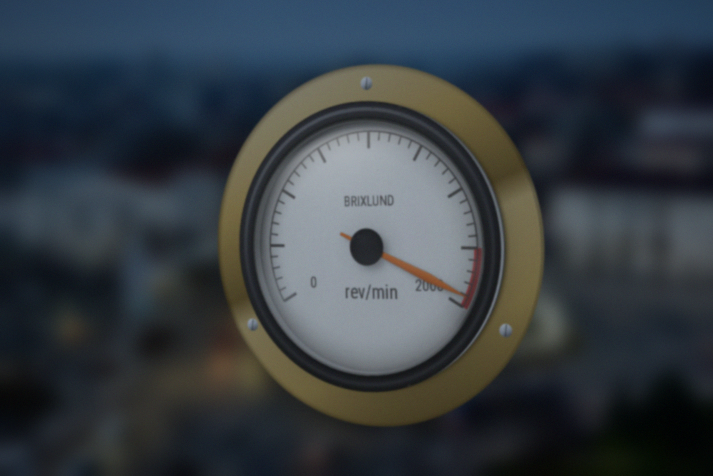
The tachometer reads 1950 rpm
